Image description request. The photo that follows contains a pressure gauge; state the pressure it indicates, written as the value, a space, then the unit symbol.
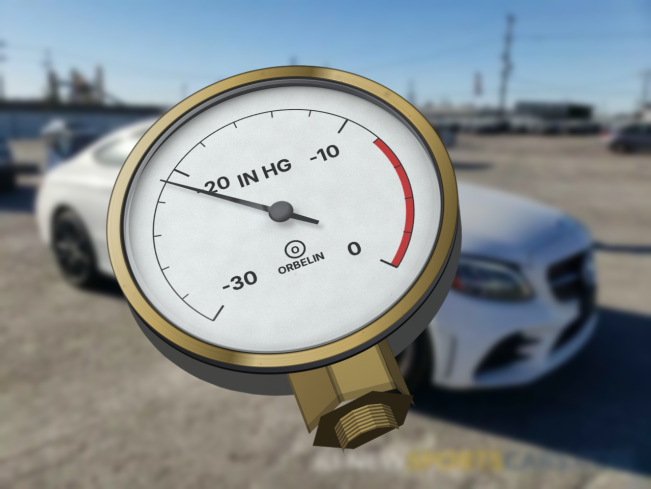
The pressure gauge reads -21 inHg
